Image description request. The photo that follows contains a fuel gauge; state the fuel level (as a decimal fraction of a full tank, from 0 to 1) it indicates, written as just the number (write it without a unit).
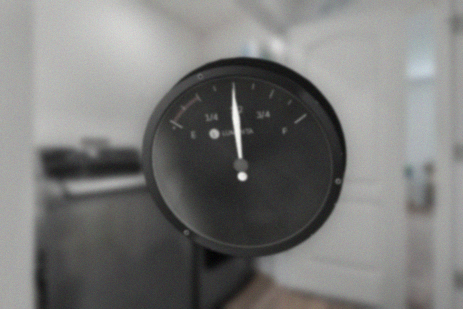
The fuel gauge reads 0.5
